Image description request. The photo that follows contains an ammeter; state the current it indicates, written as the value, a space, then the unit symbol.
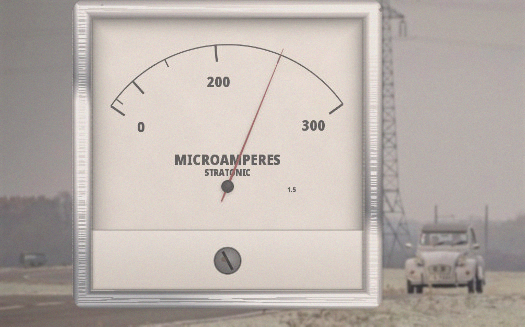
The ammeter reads 250 µA
